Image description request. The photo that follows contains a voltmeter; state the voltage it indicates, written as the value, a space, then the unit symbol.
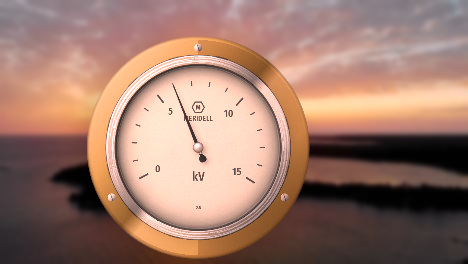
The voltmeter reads 6 kV
